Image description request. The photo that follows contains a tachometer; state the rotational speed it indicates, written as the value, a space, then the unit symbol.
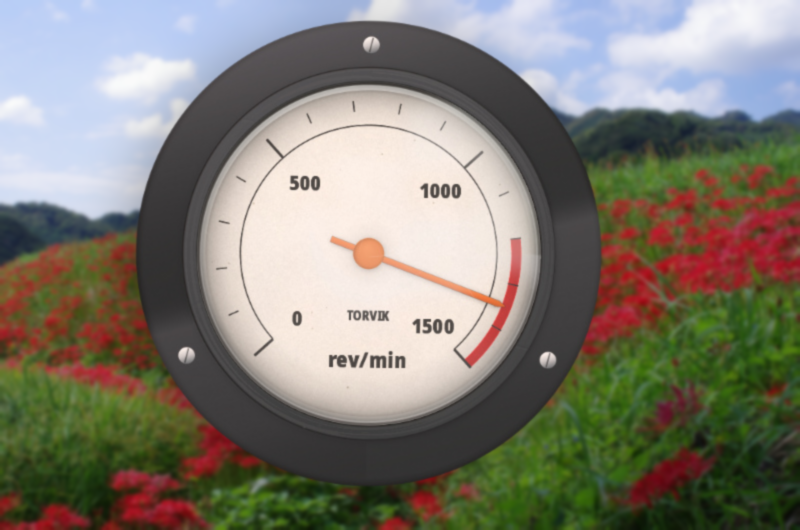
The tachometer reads 1350 rpm
